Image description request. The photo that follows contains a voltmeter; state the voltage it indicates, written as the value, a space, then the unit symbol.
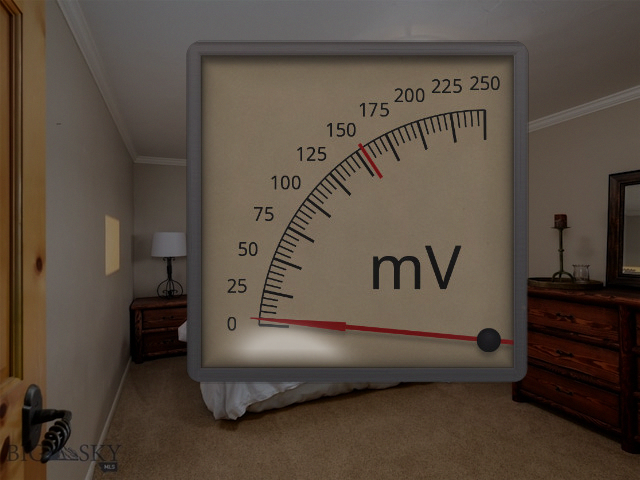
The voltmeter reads 5 mV
